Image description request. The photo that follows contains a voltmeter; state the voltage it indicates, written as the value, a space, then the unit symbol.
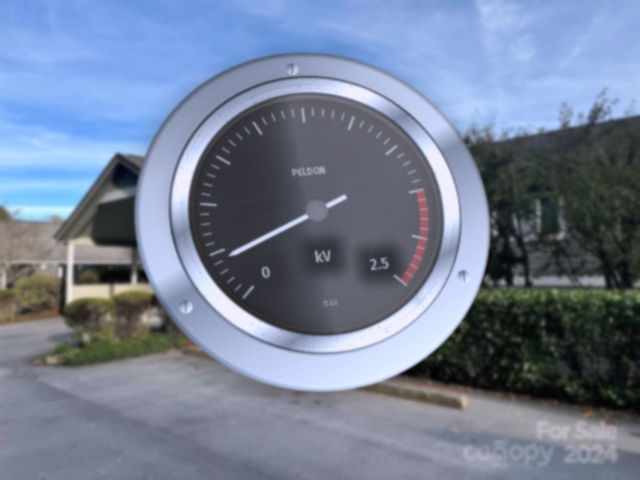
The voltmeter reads 0.2 kV
